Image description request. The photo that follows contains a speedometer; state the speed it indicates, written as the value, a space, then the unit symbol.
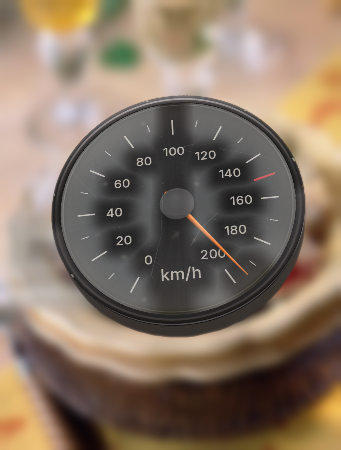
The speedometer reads 195 km/h
